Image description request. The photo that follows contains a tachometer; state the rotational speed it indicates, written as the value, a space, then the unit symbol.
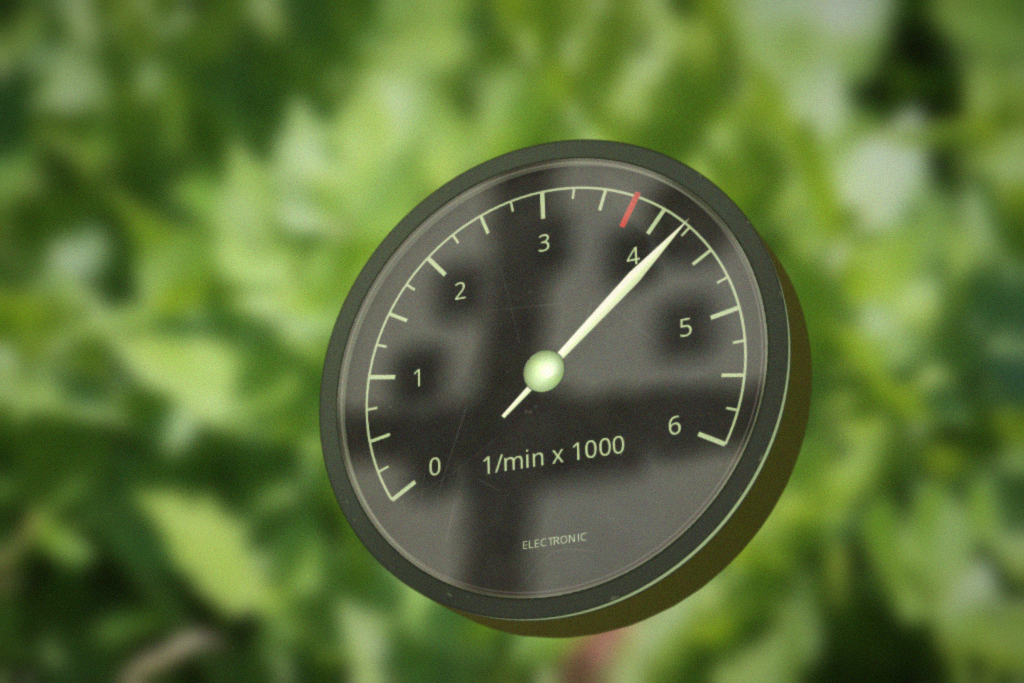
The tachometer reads 4250 rpm
